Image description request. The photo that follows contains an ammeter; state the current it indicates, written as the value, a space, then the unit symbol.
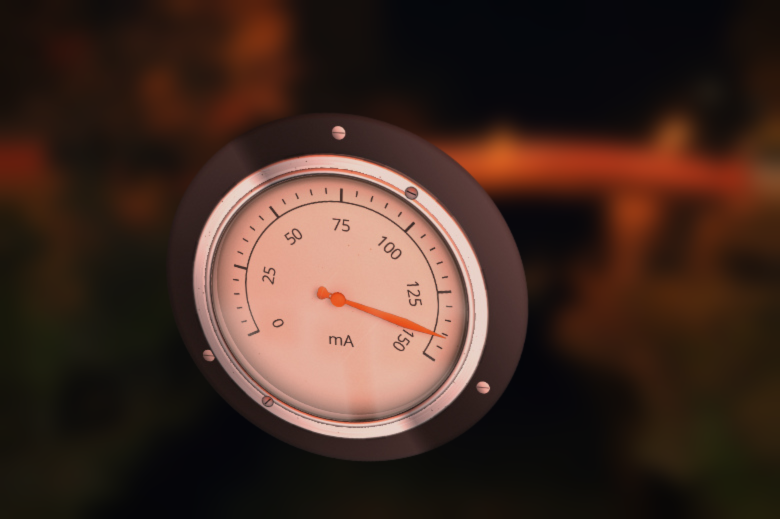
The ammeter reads 140 mA
